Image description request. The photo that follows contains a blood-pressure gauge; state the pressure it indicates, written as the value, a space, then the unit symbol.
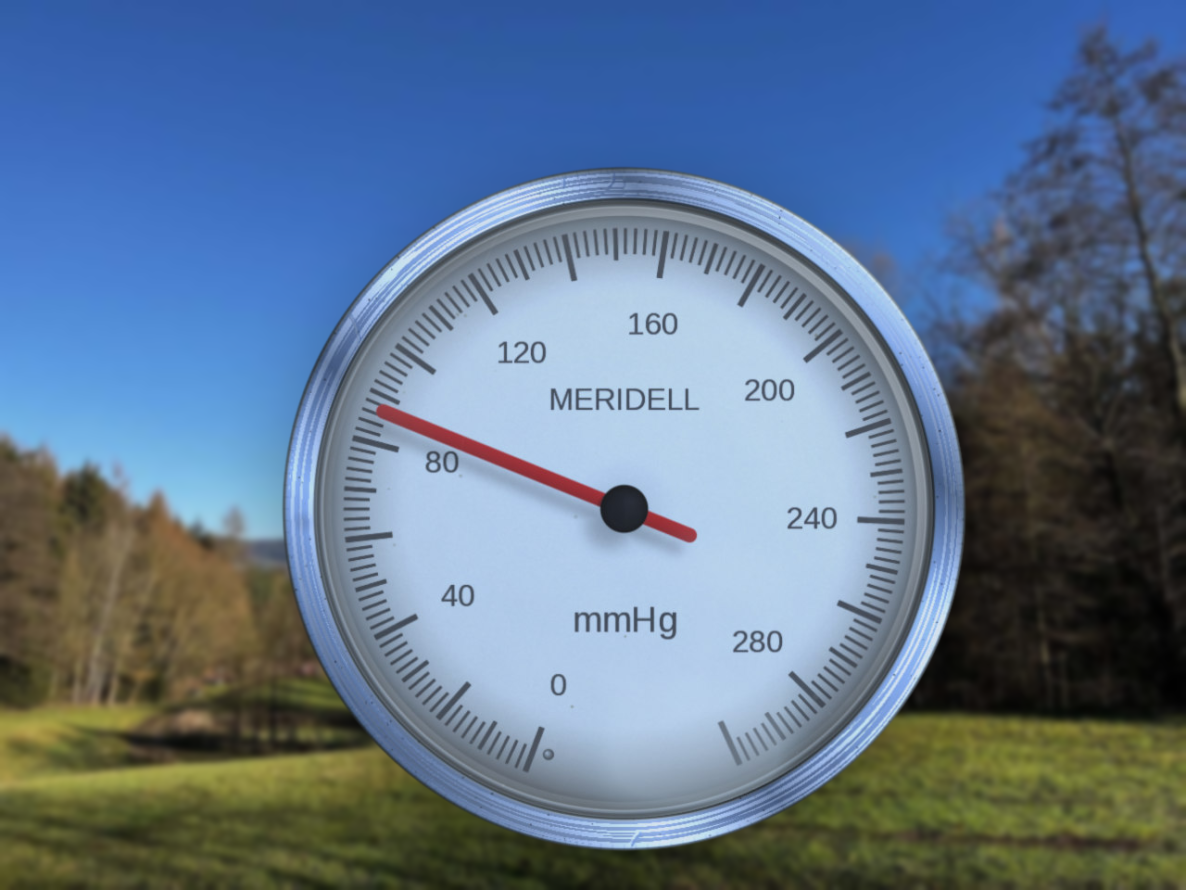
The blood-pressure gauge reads 87 mmHg
